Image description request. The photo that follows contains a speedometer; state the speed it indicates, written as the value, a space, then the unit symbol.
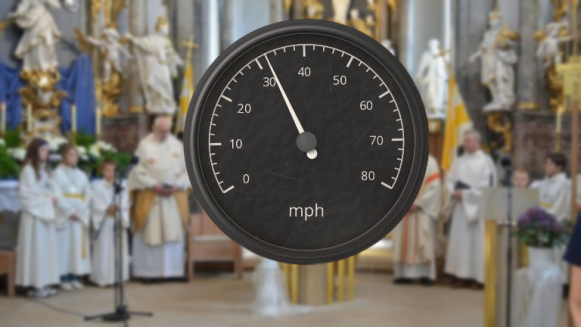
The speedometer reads 32 mph
